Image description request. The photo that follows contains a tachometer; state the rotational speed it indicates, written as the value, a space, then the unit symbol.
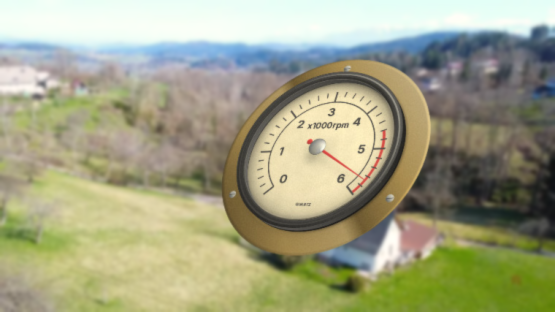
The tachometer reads 5700 rpm
